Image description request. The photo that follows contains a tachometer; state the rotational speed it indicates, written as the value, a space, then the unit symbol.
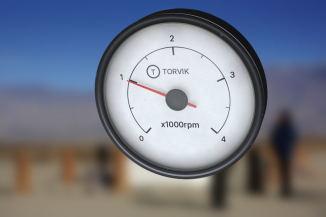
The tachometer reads 1000 rpm
